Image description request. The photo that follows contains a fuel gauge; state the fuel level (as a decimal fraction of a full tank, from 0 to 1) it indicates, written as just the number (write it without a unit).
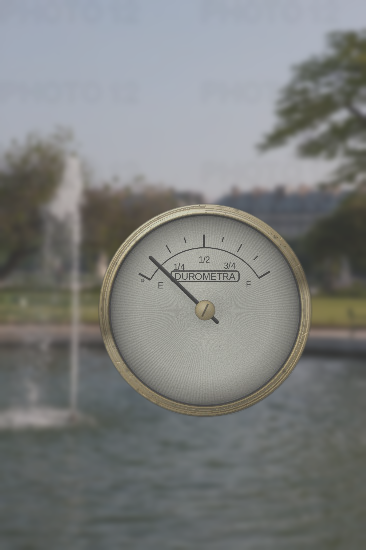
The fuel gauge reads 0.125
